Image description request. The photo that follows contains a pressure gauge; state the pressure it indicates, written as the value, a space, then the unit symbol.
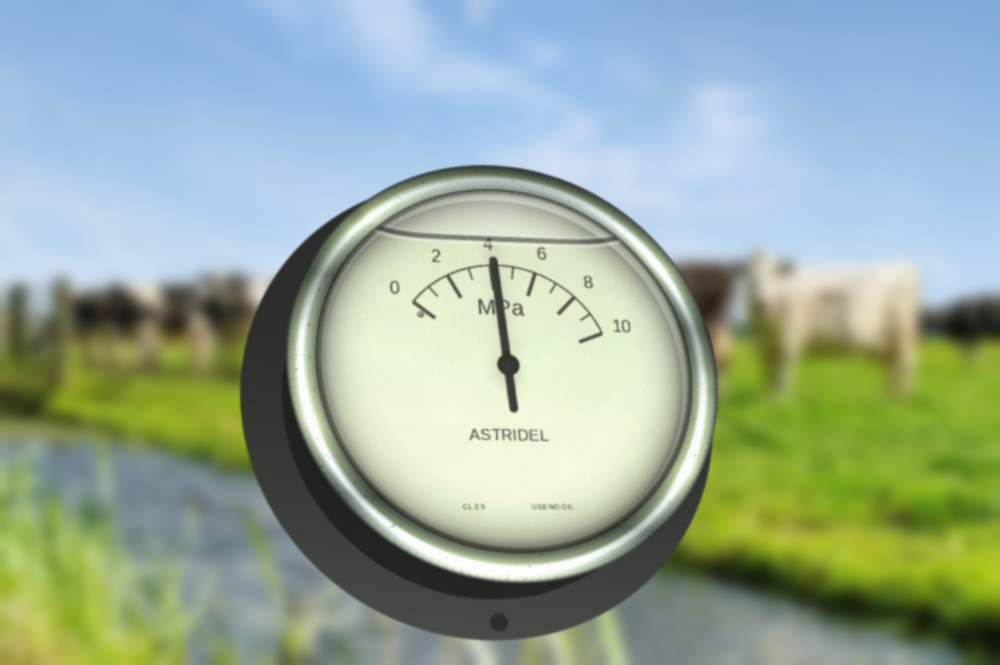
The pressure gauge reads 4 MPa
